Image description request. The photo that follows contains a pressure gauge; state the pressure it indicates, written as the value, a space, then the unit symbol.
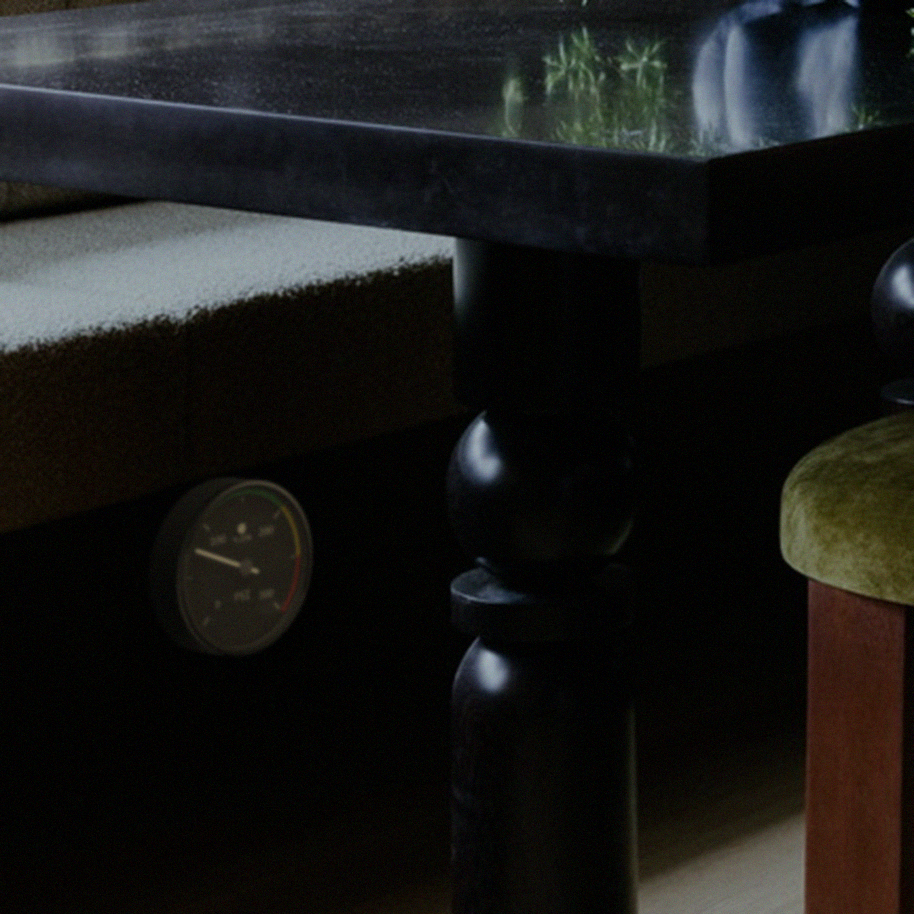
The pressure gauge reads 75 psi
